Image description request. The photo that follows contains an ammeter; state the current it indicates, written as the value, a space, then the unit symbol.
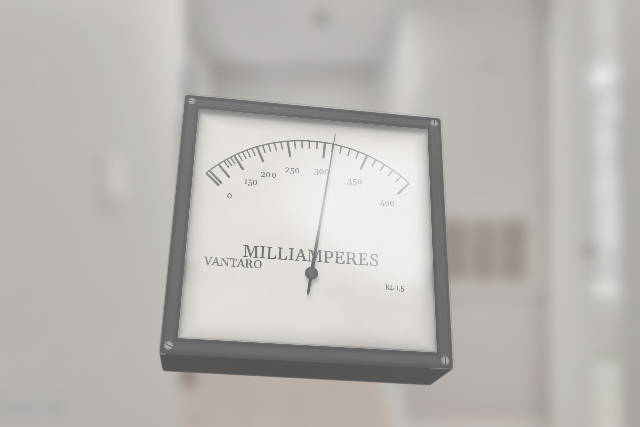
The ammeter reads 310 mA
